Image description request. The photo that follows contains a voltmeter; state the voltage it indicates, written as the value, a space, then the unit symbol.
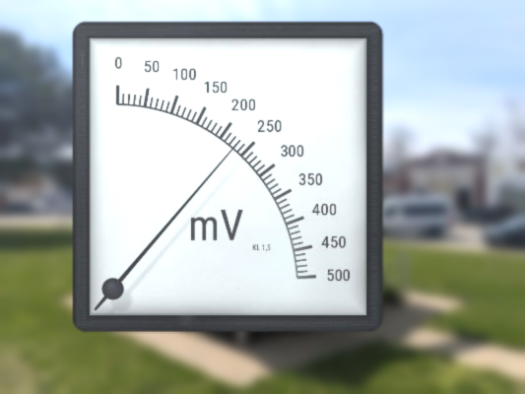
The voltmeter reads 230 mV
